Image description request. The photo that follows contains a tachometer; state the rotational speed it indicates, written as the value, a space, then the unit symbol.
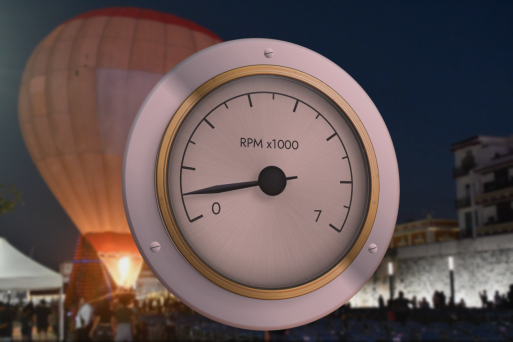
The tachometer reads 500 rpm
